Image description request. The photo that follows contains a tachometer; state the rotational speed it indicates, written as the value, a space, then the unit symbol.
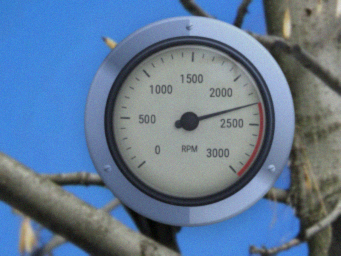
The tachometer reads 2300 rpm
